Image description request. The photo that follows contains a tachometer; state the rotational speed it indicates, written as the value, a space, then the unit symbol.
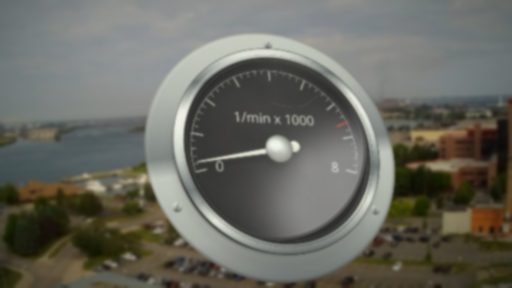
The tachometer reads 200 rpm
